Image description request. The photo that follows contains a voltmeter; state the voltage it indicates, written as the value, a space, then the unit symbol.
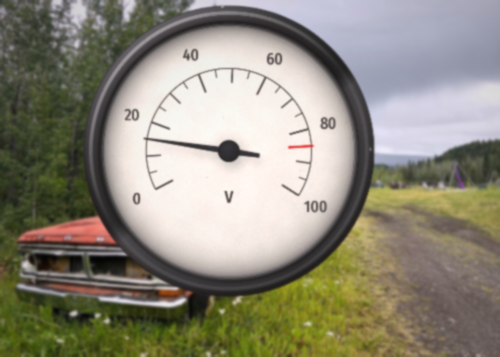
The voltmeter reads 15 V
